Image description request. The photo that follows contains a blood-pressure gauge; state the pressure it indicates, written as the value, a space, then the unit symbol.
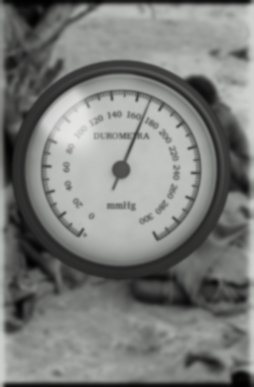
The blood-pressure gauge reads 170 mmHg
